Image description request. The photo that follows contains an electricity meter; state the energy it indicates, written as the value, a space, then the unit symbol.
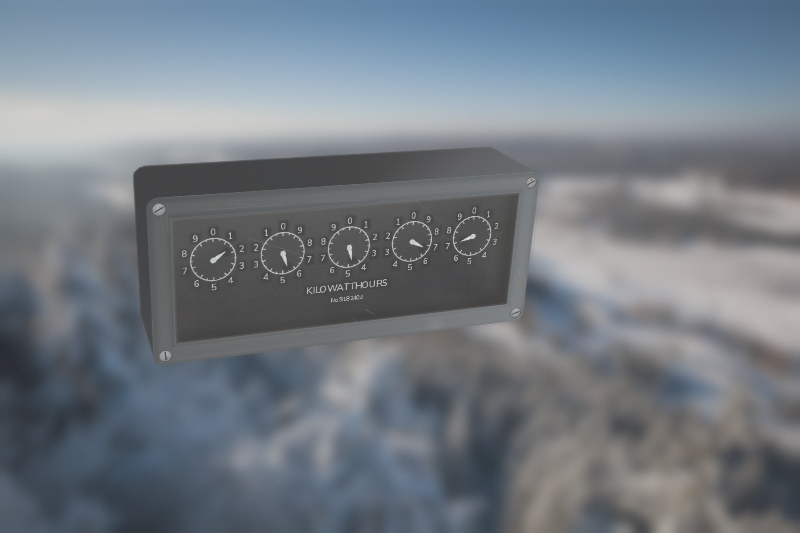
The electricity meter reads 15467 kWh
